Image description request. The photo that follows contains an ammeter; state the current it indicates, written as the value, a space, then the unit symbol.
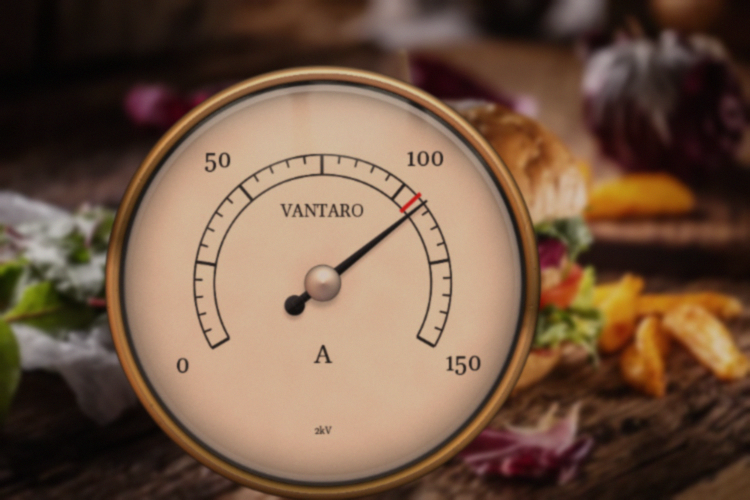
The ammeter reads 107.5 A
